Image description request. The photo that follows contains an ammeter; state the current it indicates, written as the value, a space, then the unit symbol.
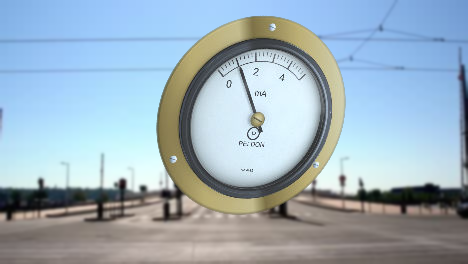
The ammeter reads 1 mA
